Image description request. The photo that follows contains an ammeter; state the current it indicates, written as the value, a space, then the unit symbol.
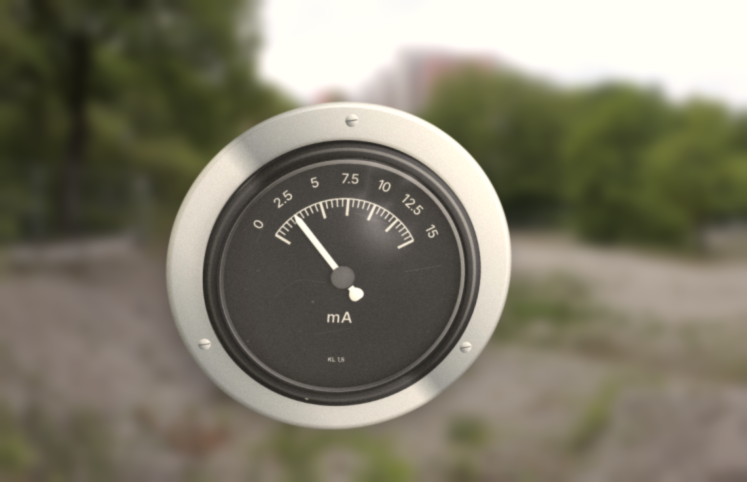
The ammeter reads 2.5 mA
